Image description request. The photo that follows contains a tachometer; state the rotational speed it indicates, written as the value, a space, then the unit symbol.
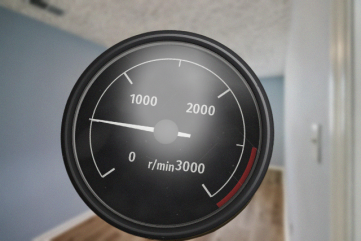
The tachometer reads 500 rpm
